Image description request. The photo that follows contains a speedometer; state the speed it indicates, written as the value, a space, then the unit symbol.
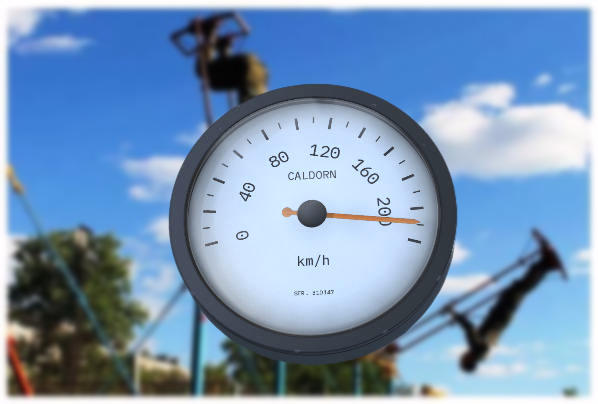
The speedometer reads 210 km/h
